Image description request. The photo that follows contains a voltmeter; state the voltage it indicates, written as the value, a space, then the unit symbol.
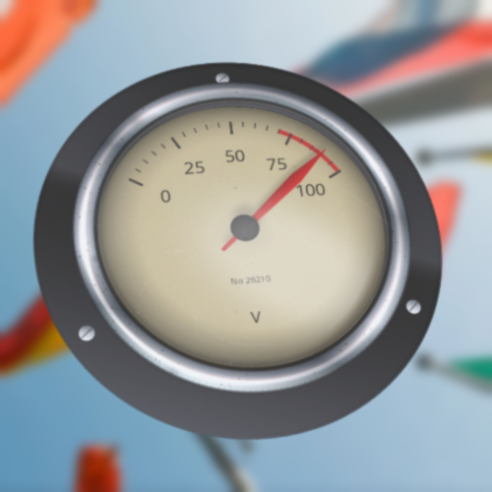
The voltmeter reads 90 V
